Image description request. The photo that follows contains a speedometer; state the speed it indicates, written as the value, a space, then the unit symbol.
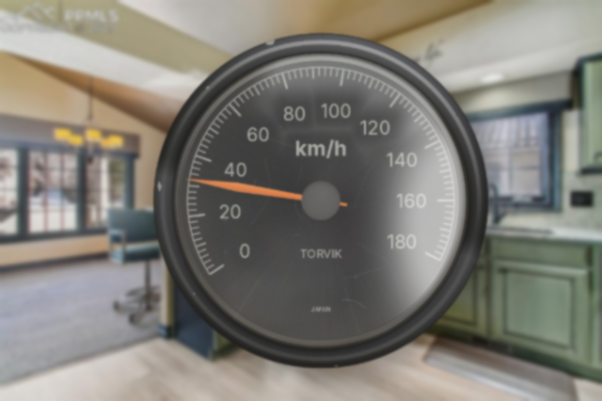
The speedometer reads 32 km/h
